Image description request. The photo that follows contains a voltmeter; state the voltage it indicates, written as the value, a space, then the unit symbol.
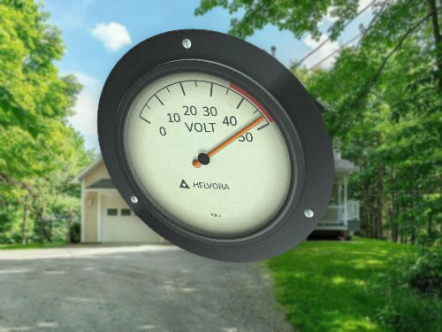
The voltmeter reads 47.5 V
